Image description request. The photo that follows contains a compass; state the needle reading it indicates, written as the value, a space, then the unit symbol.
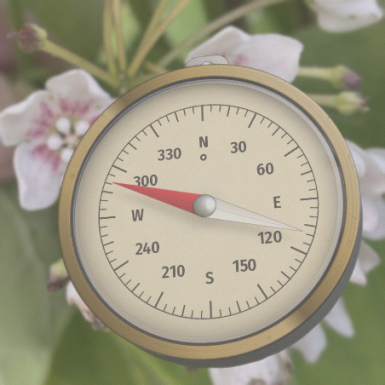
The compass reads 290 °
